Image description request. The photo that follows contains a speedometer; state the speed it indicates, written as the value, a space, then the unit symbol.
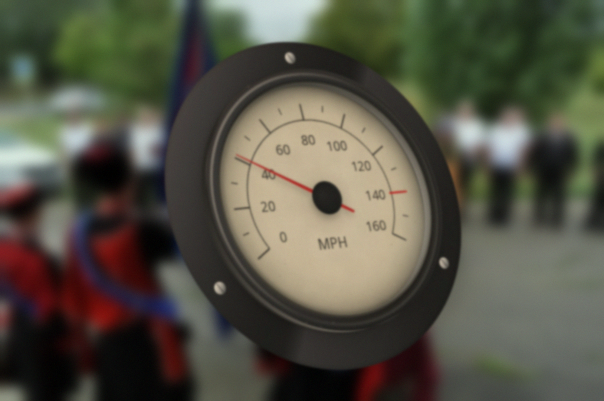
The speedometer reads 40 mph
